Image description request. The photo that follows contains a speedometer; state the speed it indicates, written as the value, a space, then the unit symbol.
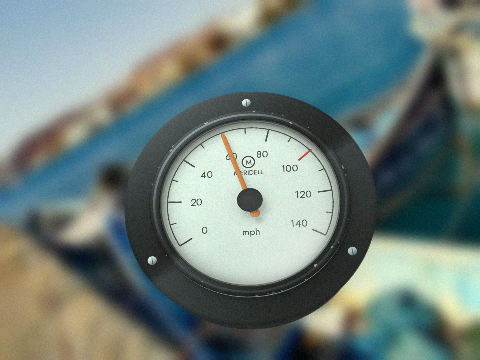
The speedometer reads 60 mph
